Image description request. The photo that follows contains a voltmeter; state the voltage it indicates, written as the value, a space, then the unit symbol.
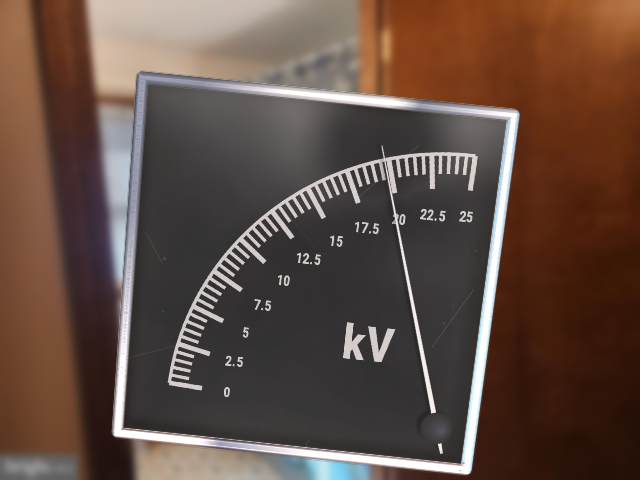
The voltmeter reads 19.75 kV
